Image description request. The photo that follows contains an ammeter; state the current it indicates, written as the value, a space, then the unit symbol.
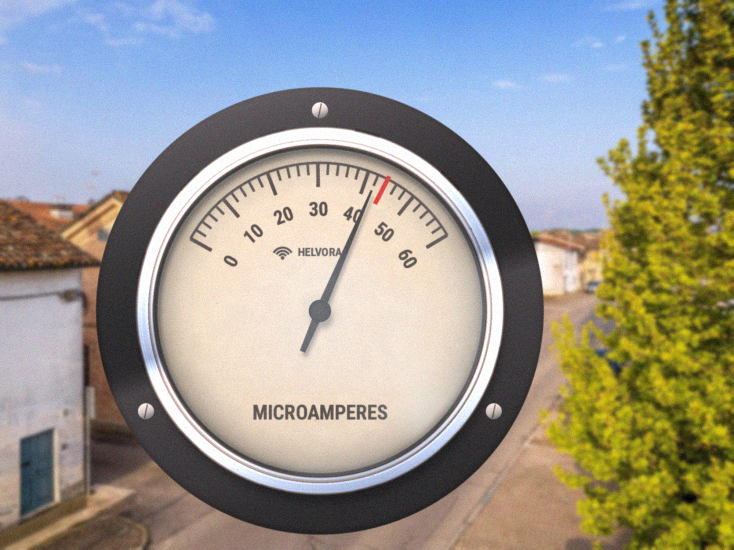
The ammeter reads 42 µA
